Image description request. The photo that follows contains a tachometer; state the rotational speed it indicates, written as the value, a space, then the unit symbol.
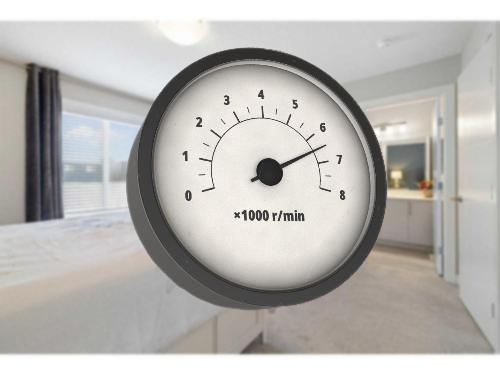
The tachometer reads 6500 rpm
